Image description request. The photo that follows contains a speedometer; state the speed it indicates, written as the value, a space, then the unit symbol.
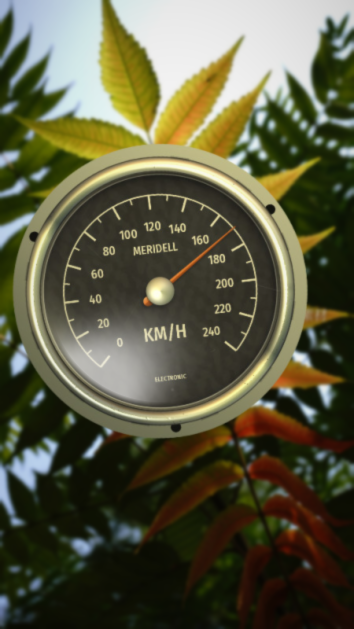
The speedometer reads 170 km/h
